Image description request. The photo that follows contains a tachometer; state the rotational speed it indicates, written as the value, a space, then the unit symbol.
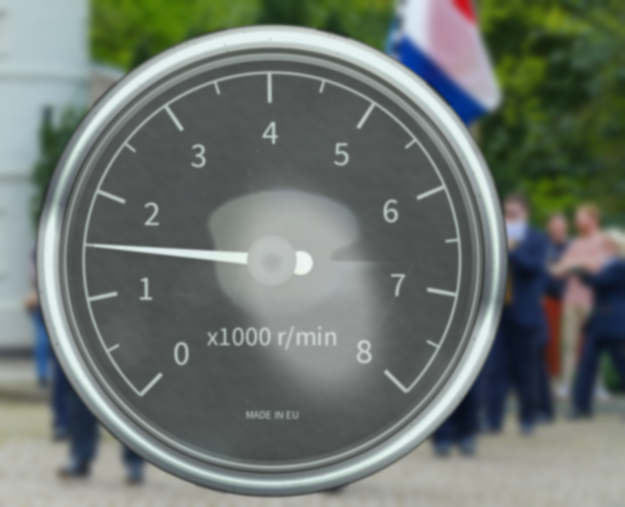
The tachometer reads 1500 rpm
